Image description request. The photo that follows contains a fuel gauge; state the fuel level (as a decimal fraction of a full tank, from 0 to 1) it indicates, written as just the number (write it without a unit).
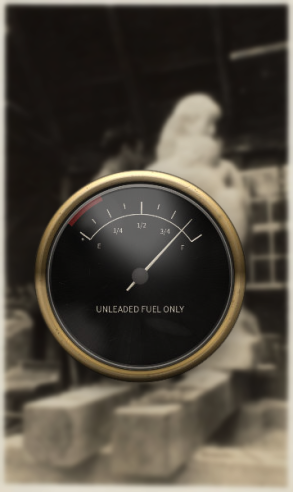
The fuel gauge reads 0.875
